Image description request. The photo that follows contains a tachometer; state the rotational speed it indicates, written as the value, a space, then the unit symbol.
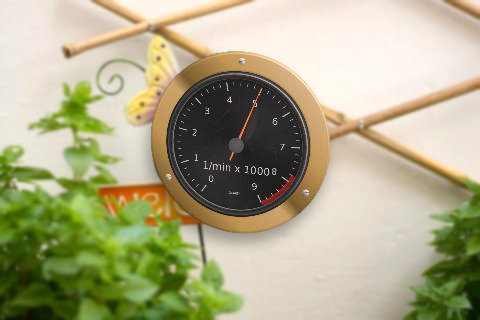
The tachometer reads 5000 rpm
